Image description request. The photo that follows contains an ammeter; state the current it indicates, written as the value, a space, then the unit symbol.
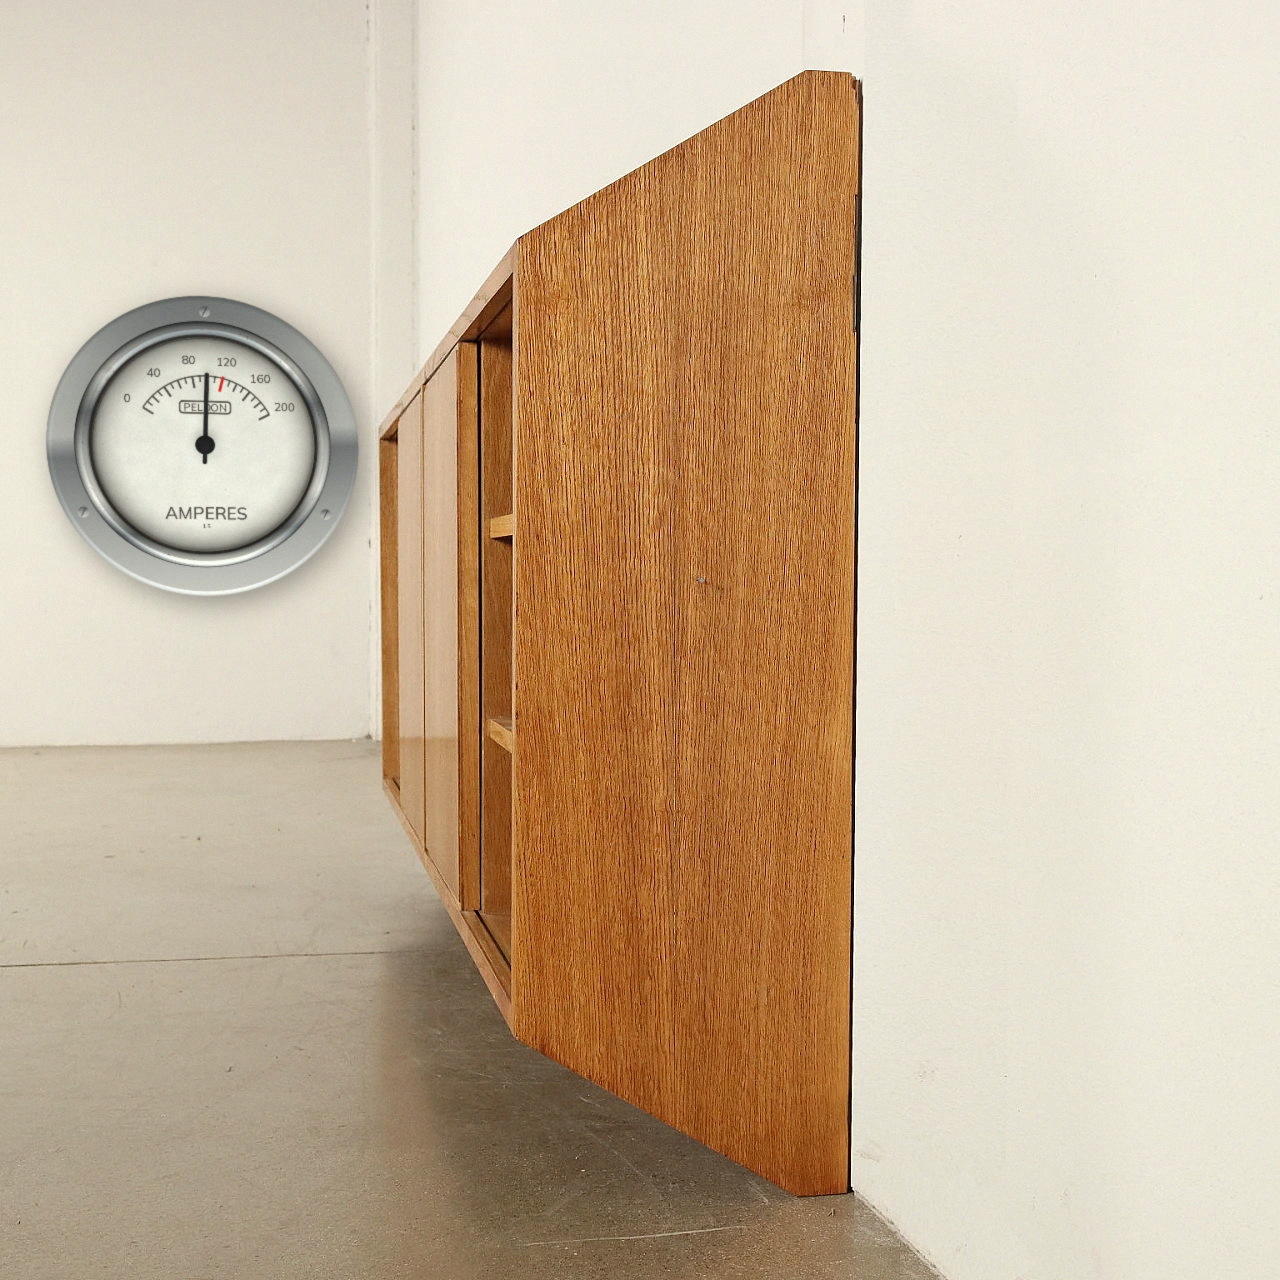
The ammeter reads 100 A
